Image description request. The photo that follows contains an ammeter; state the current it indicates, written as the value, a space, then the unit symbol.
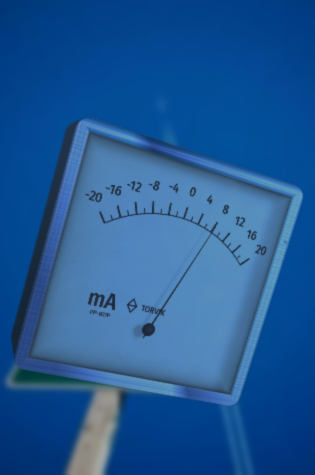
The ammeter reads 8 mA
